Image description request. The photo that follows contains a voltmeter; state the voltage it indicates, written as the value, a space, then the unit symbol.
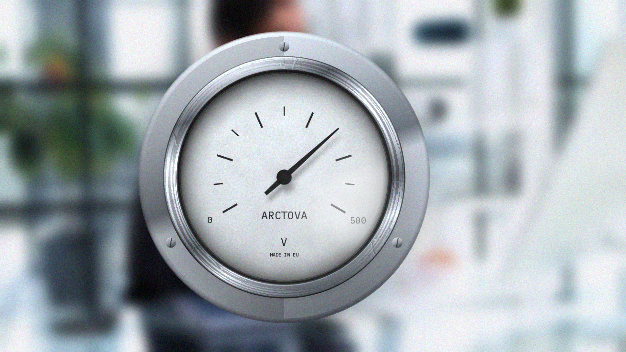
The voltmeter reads 350 V
